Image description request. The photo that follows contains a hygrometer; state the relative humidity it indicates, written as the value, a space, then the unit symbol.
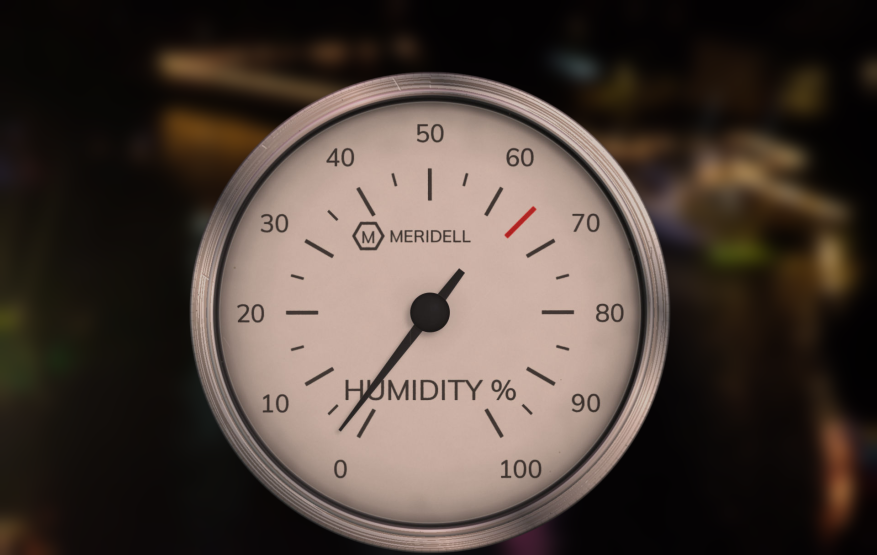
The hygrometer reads 2.5 %
